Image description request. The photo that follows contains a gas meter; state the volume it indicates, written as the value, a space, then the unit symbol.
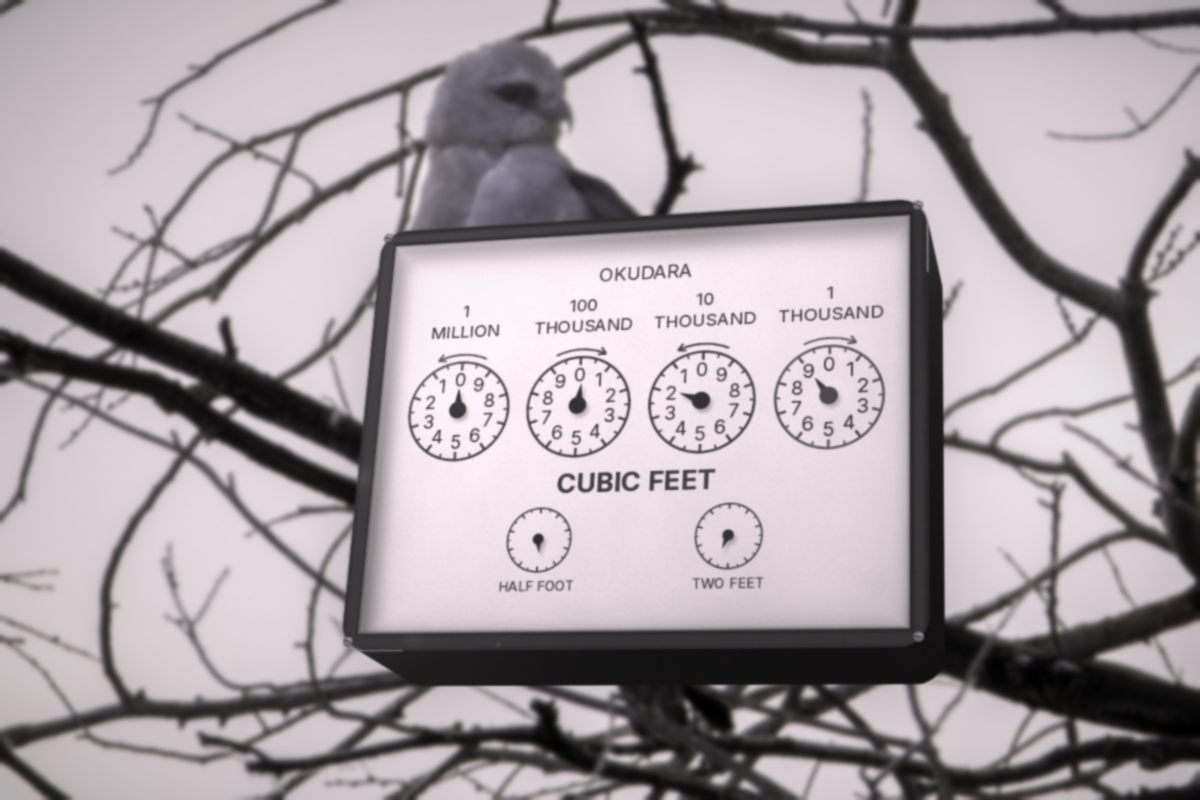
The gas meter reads 1900 ft³
